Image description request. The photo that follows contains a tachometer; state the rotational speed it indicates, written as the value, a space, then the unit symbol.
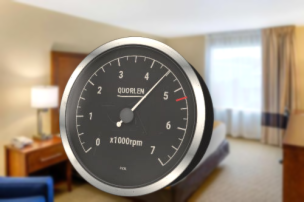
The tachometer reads 4500 rpm
